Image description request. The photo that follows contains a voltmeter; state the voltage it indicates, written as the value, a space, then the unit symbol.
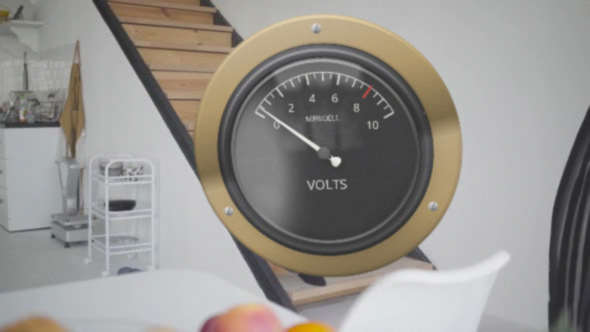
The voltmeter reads 0.5 V
